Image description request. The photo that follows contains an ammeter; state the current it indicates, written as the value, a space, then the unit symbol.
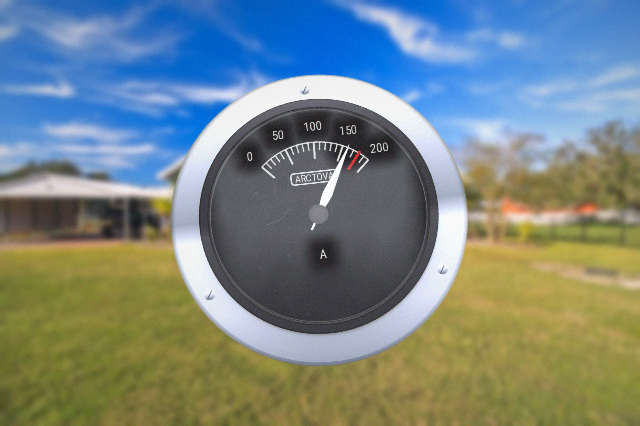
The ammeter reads 160 A
